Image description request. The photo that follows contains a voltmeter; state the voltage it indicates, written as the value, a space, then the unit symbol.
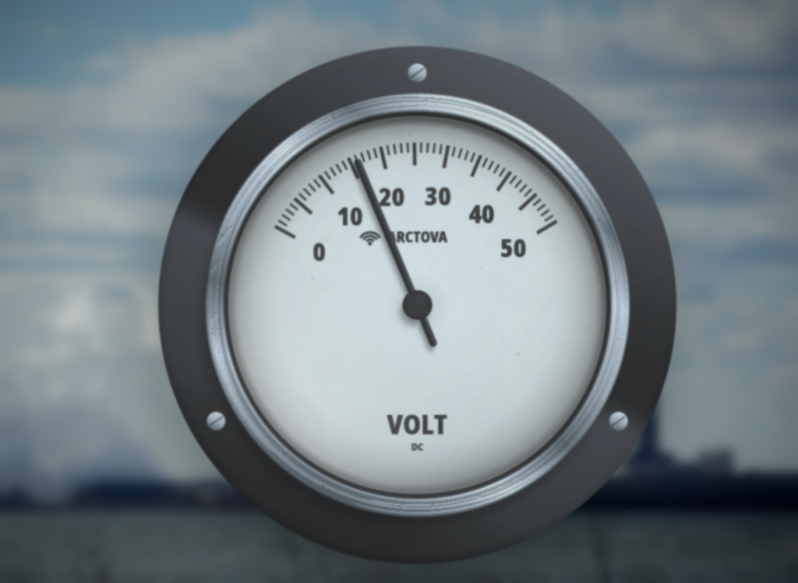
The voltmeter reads 16 V
